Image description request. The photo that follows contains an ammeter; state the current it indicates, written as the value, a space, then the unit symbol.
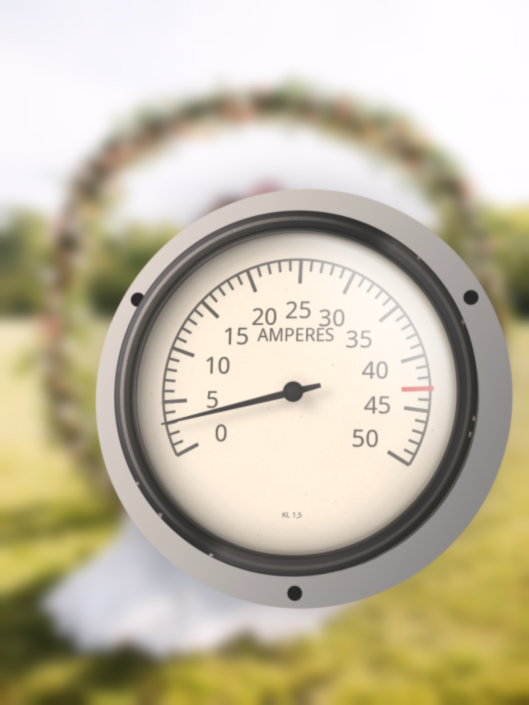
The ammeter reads 3 A
